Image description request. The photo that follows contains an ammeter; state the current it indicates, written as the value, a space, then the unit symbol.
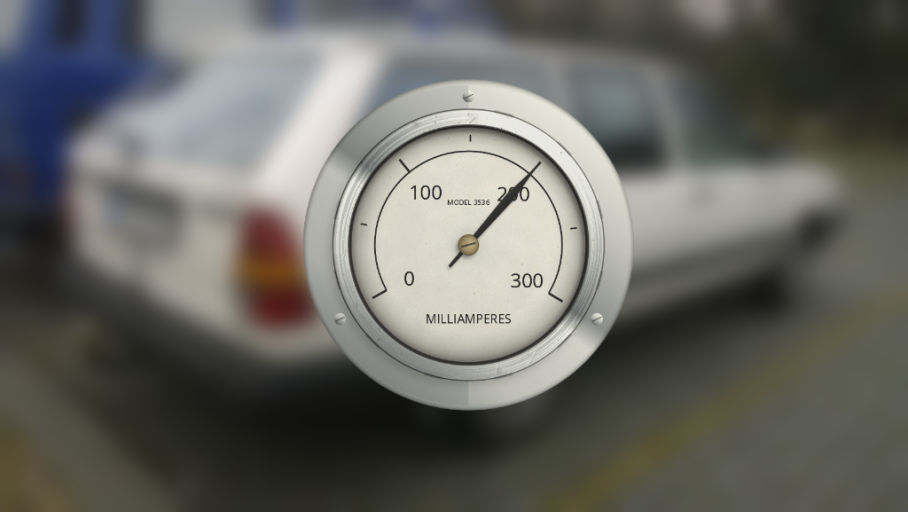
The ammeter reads 200 mA
